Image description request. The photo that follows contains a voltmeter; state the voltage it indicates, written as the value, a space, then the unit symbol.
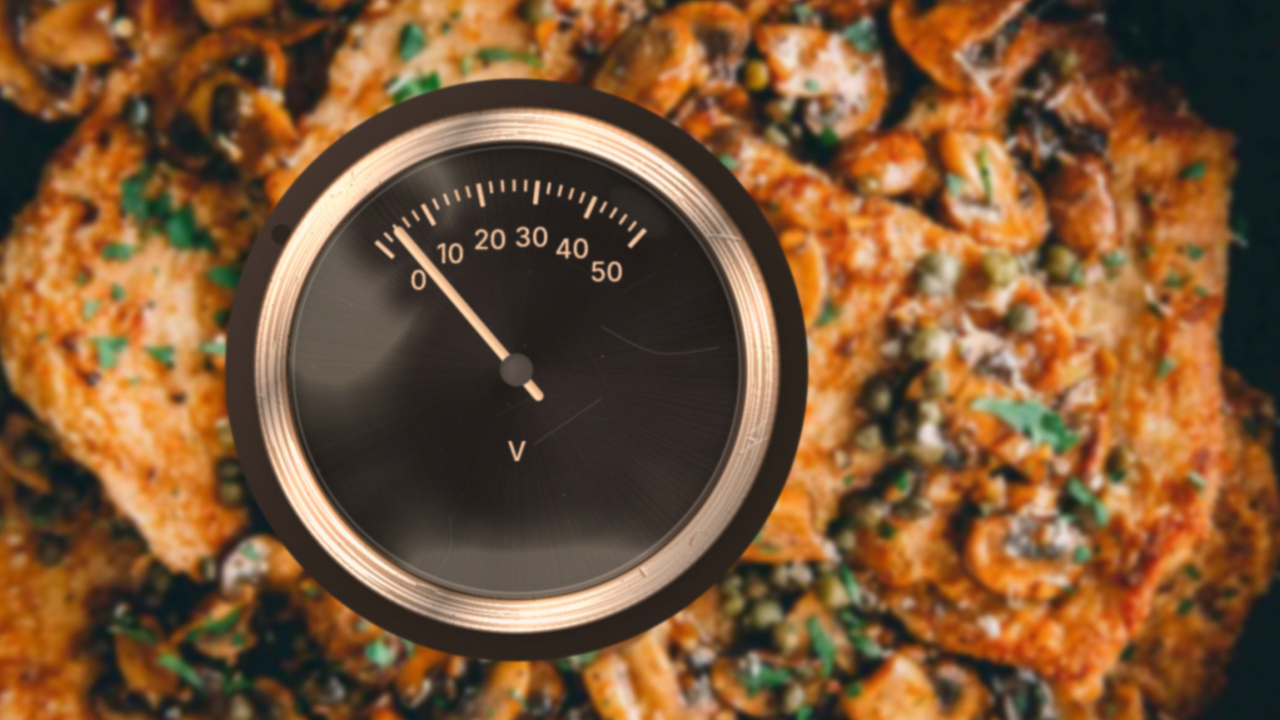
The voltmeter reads 4 V
